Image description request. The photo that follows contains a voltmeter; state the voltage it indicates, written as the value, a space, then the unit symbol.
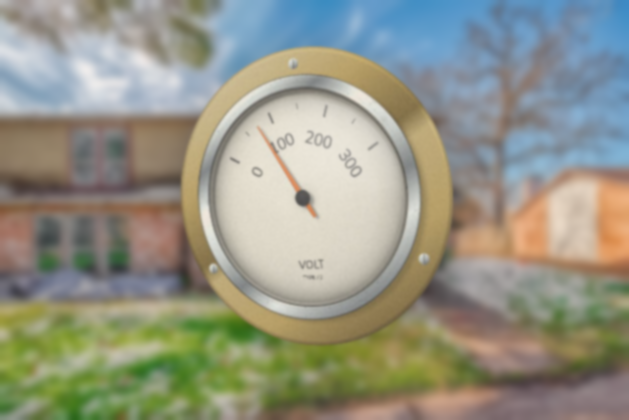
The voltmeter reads 75 V
